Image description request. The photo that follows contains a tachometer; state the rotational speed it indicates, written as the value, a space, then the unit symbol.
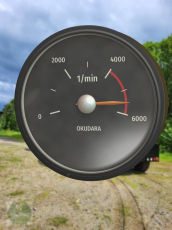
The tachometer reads 5500 rpm
